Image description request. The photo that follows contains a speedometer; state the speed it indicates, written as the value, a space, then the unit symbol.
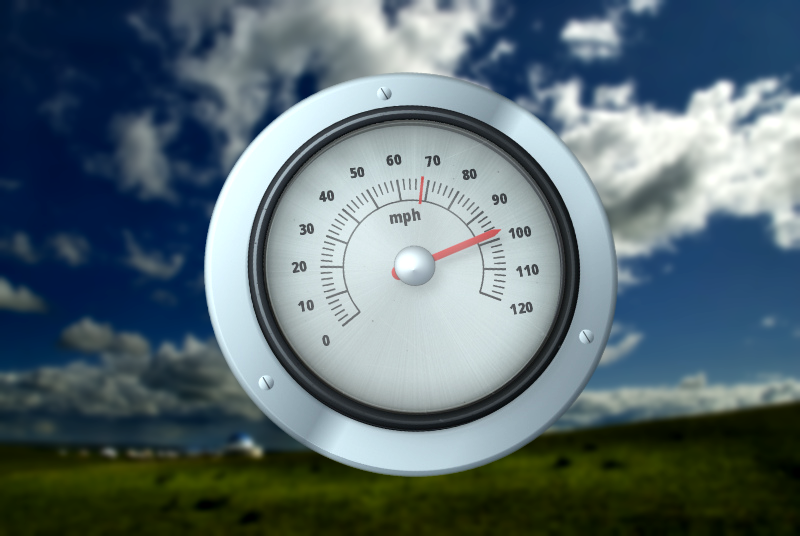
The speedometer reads 98 mph
